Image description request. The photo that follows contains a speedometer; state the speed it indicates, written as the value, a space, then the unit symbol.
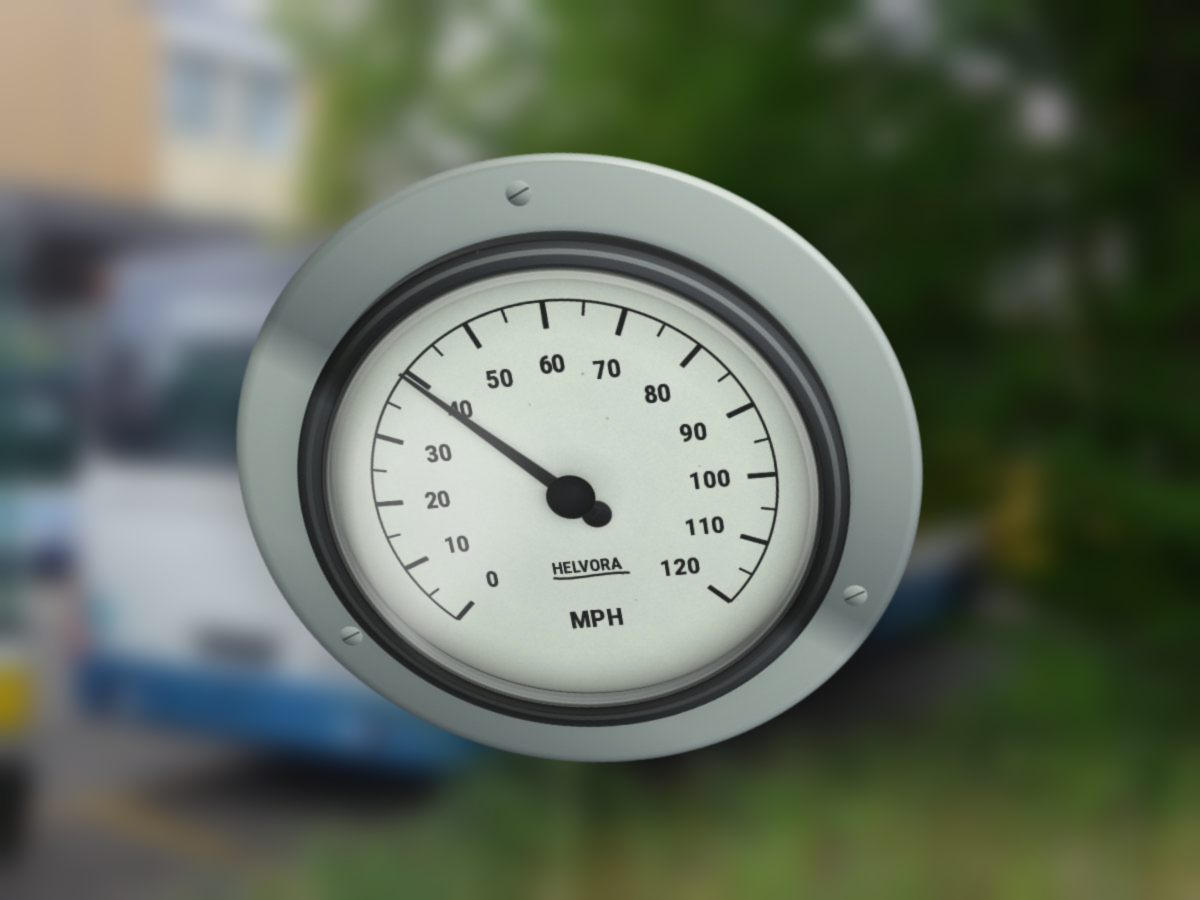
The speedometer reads 40 mph
